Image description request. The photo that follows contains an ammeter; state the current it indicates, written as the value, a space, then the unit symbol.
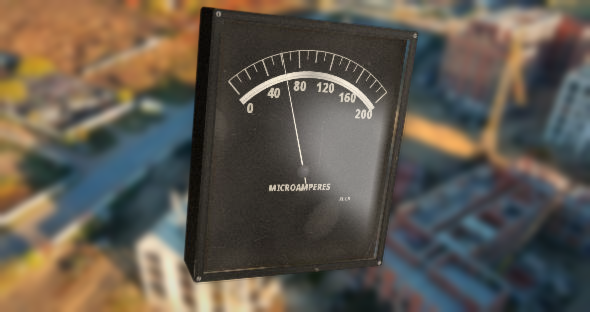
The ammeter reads 60 µA
